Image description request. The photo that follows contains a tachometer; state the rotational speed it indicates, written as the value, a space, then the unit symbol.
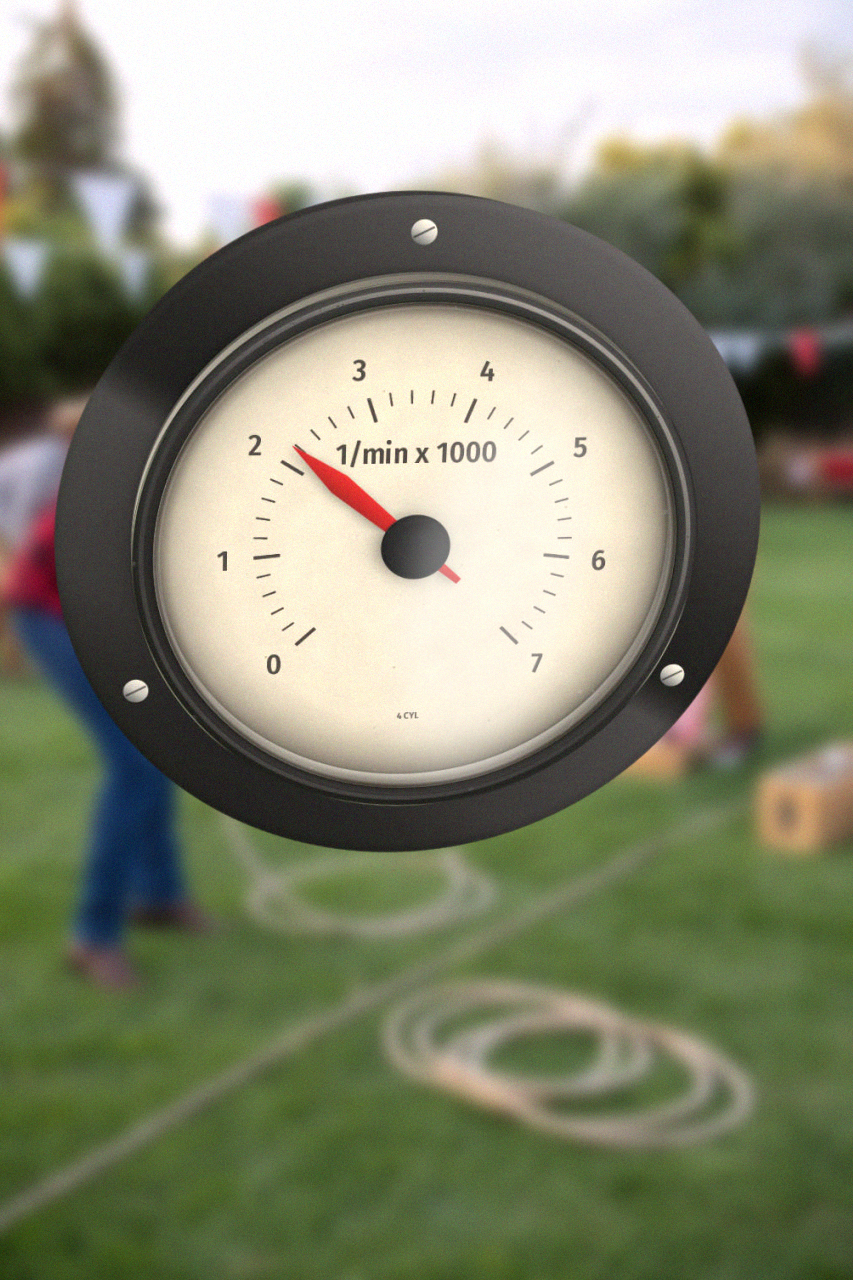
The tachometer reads 2200 rpm
